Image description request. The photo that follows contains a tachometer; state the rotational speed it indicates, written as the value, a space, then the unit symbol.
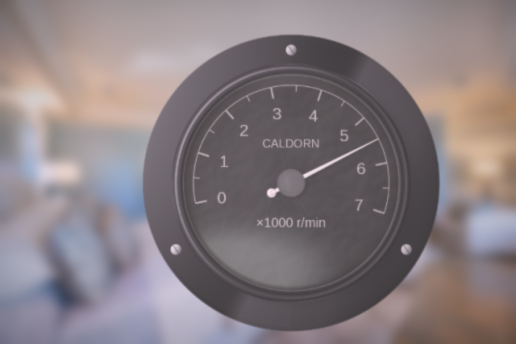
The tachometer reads 5500 rpm
